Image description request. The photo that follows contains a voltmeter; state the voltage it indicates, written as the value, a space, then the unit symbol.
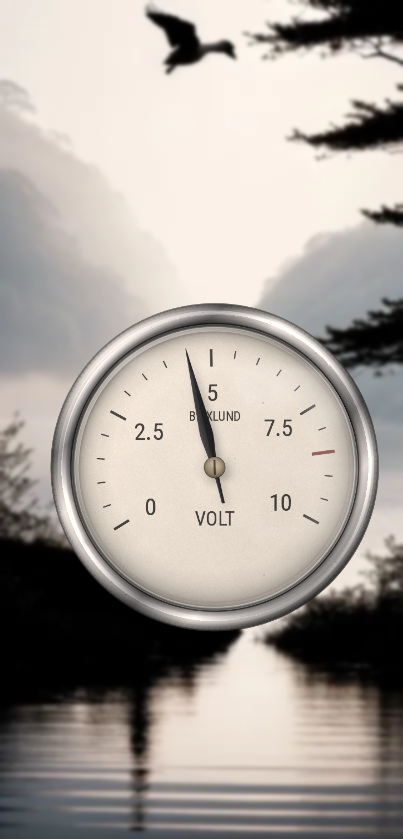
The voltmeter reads 4.5 V
